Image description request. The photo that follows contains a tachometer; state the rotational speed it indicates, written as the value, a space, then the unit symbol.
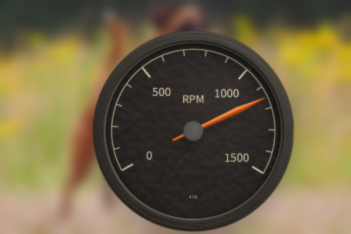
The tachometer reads 1150 rpm
